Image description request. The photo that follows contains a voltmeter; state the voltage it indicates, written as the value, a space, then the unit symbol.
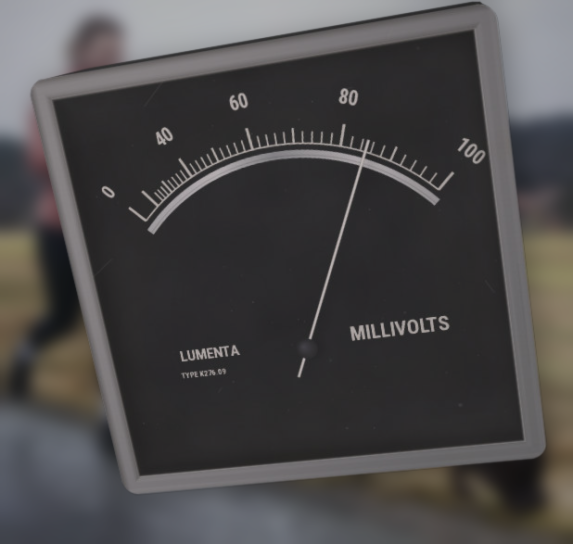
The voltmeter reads 85 mV
